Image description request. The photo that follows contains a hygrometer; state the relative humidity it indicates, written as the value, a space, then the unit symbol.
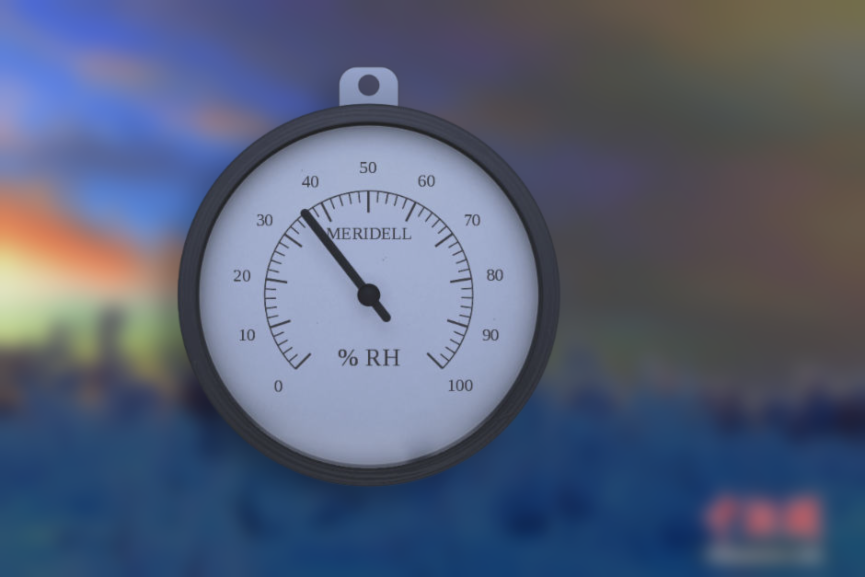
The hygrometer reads 36 %
